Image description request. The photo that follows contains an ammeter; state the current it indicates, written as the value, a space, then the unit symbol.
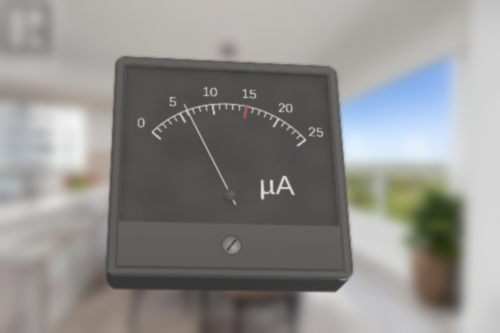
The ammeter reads 6 µA
